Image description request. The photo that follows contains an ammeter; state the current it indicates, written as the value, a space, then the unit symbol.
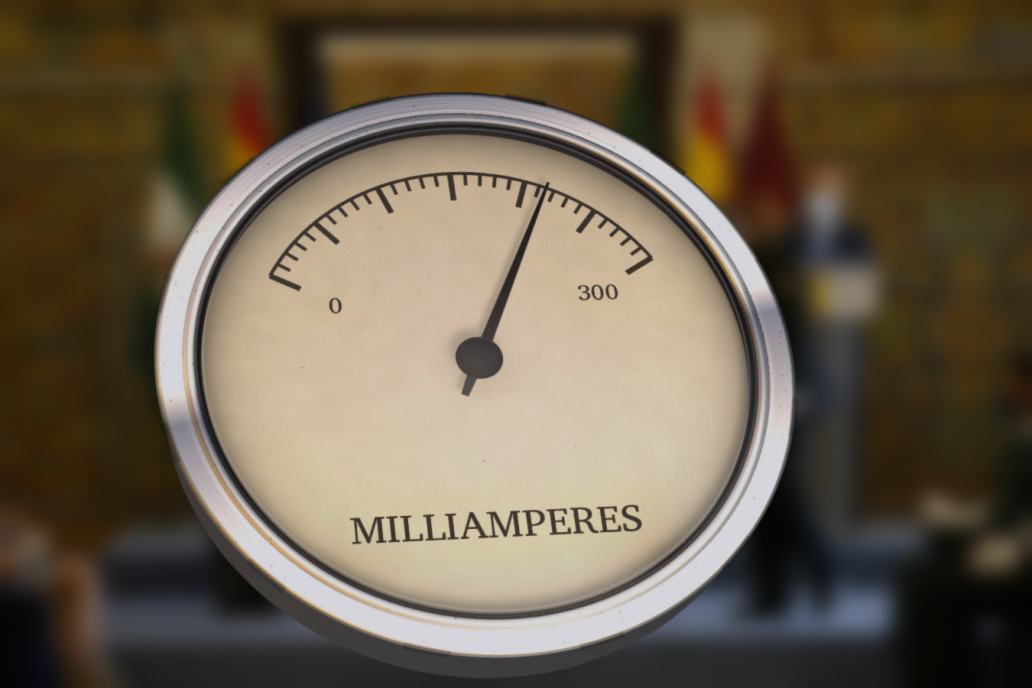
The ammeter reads 215 mA
